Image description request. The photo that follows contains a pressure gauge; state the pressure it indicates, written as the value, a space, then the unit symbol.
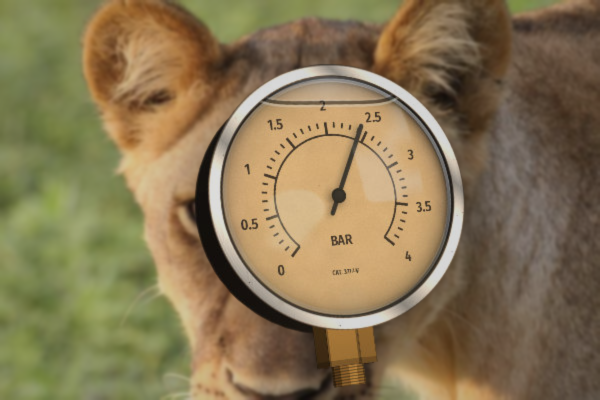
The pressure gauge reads 2.4 bar
